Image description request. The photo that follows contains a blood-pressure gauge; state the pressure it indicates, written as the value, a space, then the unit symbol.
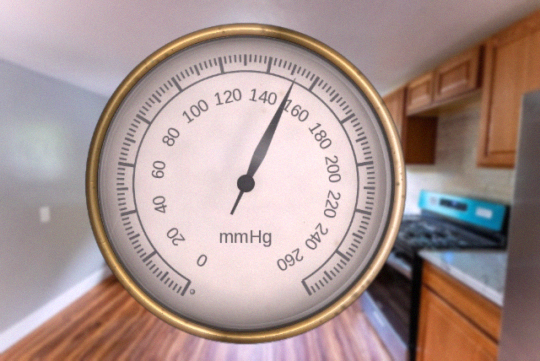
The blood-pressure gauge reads 152 mmHg
